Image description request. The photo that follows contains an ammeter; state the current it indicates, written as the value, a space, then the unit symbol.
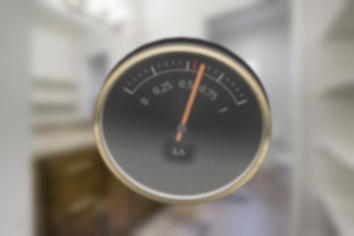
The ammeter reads 0.6 kA
